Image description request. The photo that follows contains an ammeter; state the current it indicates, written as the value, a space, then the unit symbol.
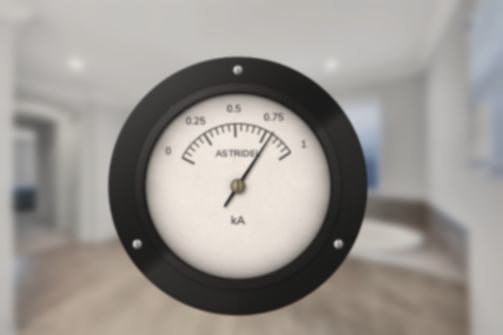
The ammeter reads 0.8 kA
